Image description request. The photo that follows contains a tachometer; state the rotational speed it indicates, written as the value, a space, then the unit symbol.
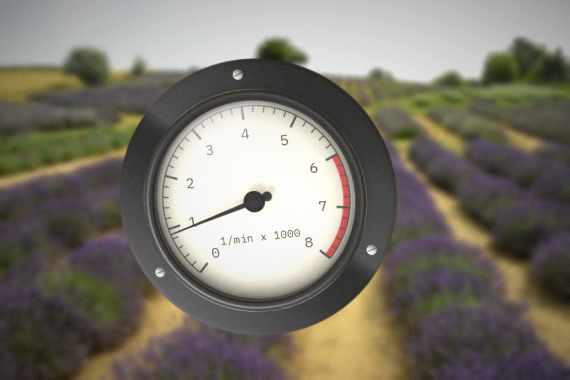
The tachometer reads 900 rpm
